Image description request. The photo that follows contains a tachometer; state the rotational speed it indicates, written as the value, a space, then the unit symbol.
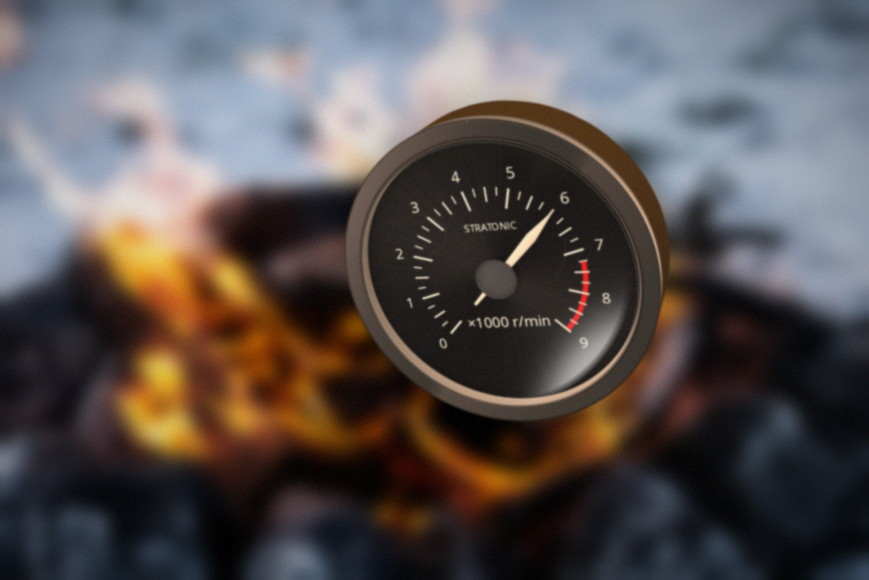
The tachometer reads 6000 rpm
